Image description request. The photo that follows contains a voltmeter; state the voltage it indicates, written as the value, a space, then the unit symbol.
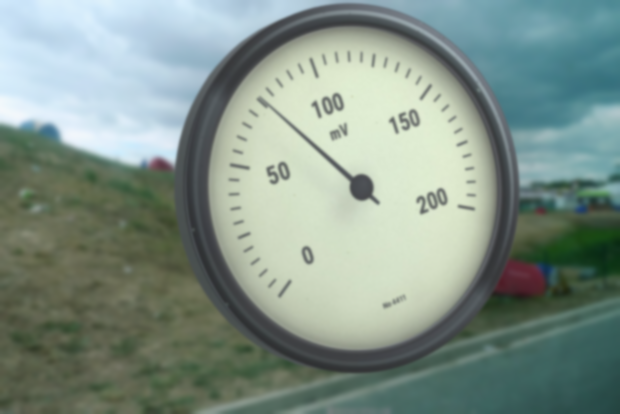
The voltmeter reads 75 mV
